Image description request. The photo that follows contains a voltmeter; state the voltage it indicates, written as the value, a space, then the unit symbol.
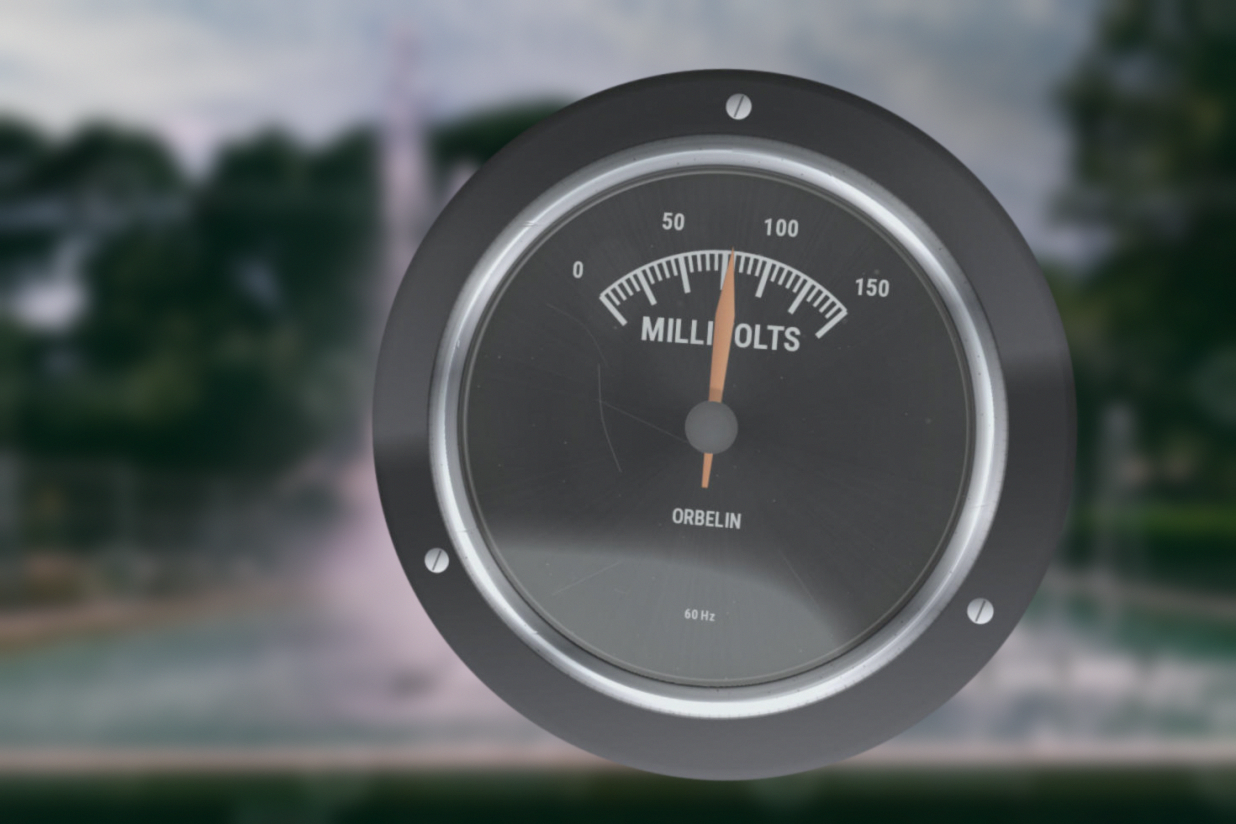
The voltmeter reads 80 mV
